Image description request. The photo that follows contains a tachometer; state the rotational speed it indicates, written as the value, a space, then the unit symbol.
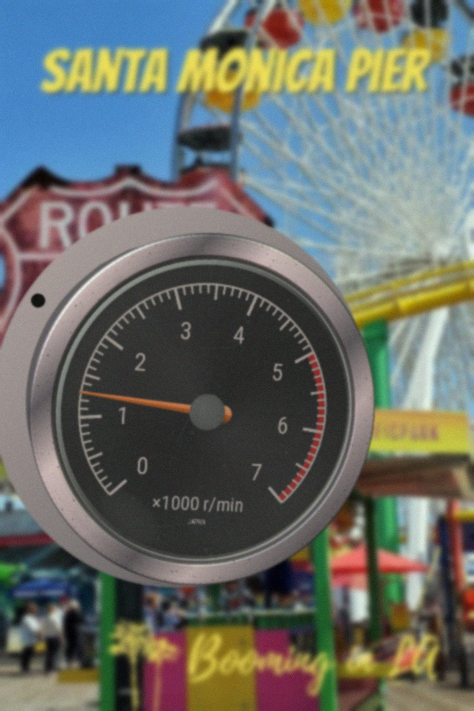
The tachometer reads 1300 rpm
